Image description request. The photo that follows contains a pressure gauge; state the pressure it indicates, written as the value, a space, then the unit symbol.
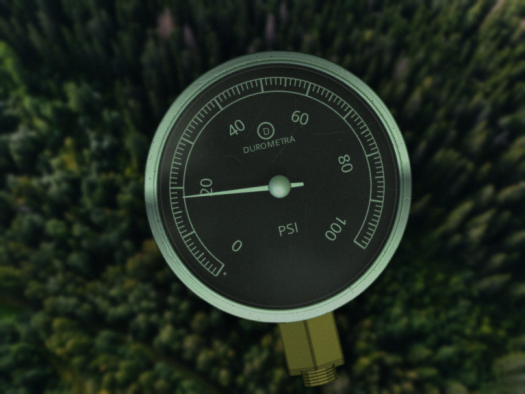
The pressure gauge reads 18 psi
